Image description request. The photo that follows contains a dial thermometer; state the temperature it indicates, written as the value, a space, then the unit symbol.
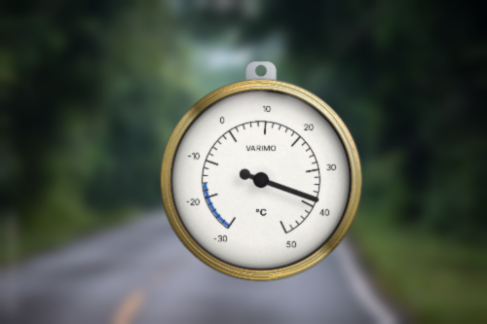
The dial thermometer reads 38 °C
